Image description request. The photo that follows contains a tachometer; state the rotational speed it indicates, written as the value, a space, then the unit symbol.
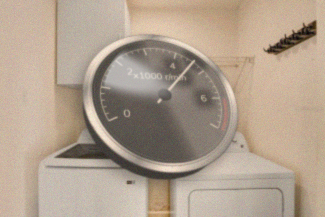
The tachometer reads 4600 rpm
